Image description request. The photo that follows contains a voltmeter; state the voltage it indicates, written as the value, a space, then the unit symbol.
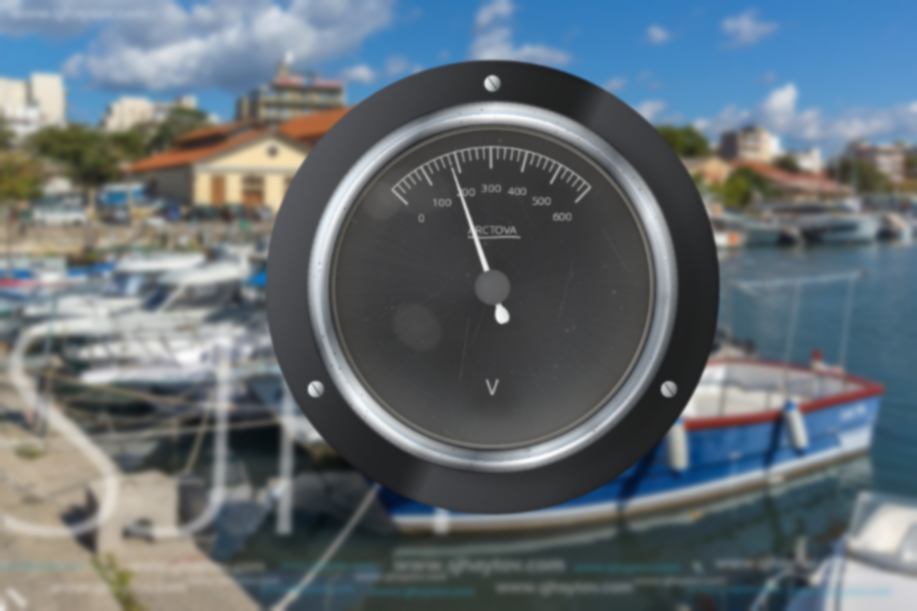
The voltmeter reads 180 V
